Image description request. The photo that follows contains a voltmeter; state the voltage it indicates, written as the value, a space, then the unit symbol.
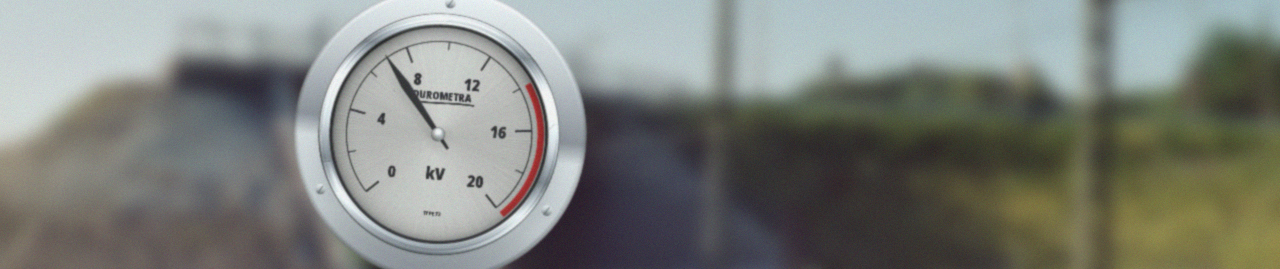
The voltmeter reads 7 kV
